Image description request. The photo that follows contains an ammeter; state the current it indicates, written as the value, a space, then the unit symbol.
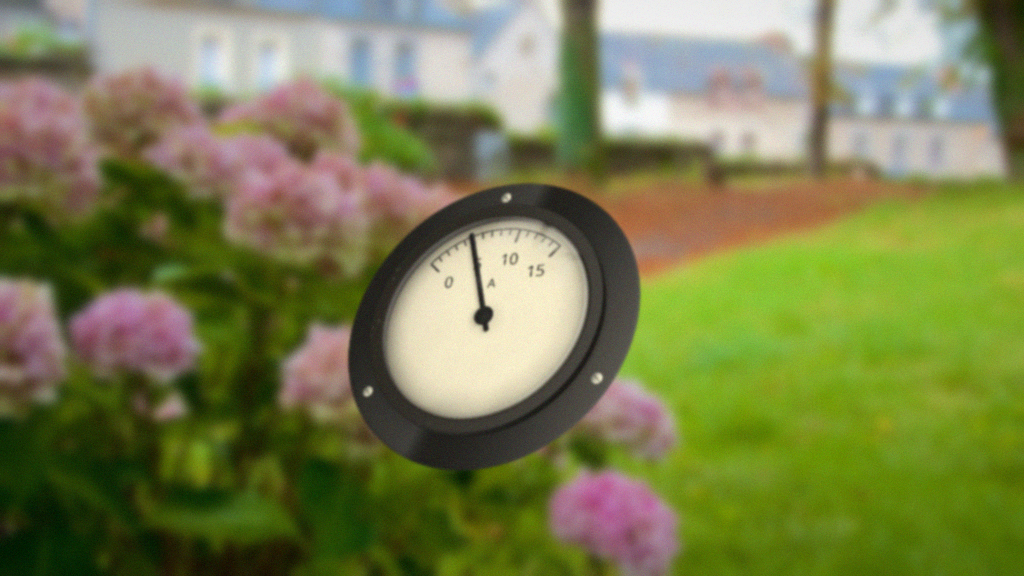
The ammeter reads 5 A
